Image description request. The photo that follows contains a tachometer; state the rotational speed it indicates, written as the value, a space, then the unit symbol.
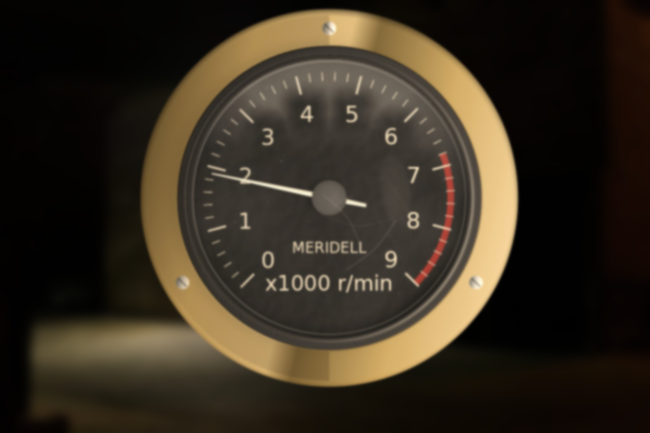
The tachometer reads 1900 rpm
